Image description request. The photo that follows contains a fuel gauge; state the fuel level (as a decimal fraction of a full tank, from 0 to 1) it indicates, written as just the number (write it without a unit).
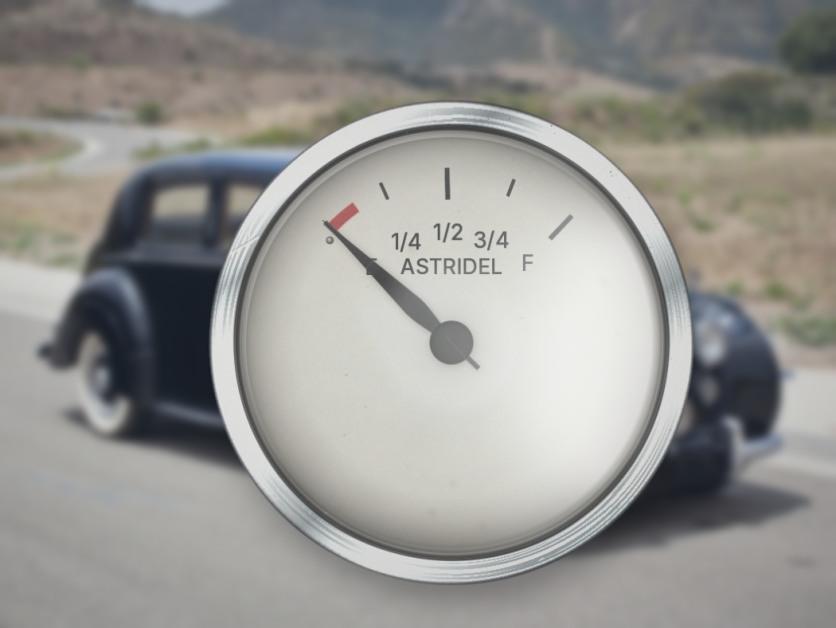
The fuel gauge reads 0
